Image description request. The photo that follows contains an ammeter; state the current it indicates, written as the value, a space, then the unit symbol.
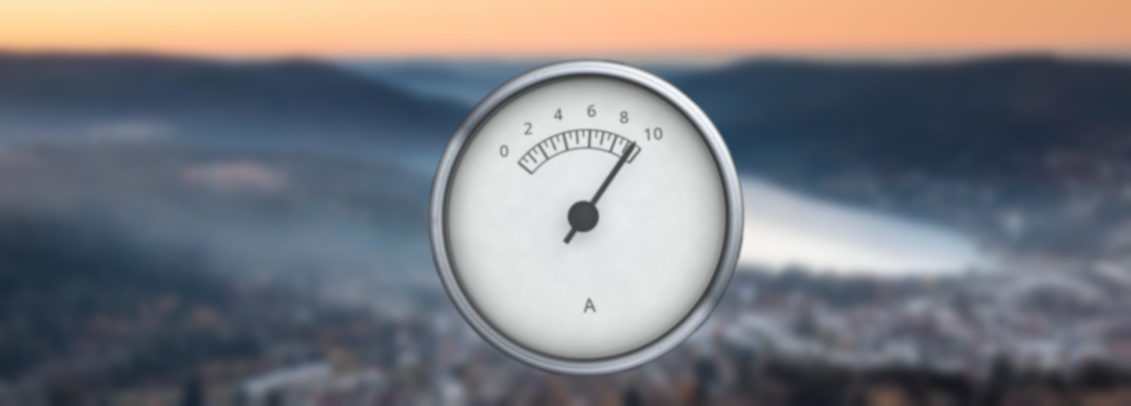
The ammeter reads 9.5 A
